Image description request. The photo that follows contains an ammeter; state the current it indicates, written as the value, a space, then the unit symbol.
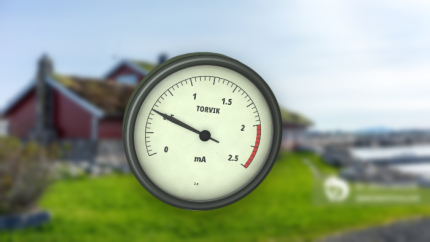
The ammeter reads 0.5 mA
